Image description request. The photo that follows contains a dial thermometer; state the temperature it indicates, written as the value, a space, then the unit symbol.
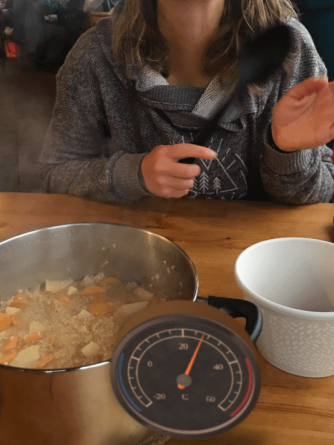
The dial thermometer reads 26 °C
